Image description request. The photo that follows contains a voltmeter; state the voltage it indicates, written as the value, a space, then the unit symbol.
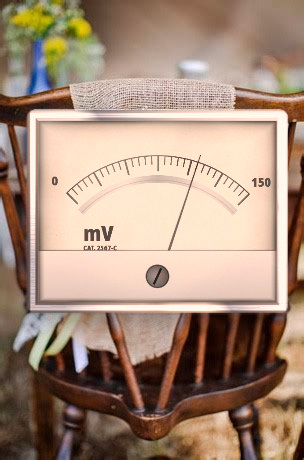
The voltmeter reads 105 mV
